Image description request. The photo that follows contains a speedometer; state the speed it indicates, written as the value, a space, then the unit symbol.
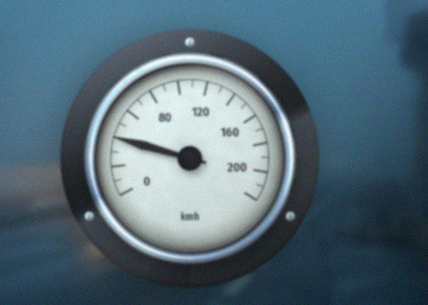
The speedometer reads 40 km/h
